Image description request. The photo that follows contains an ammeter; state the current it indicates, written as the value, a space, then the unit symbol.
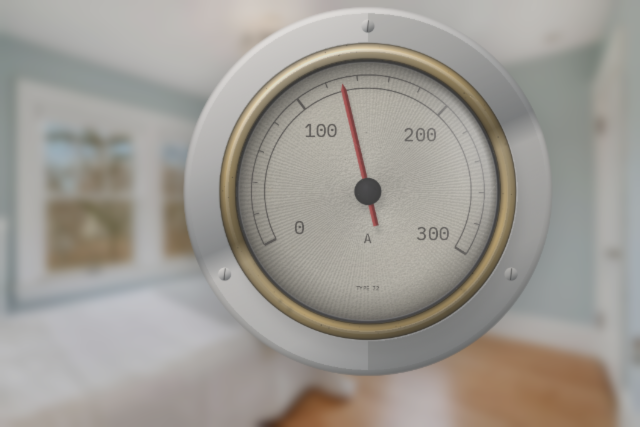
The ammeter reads 130 A
